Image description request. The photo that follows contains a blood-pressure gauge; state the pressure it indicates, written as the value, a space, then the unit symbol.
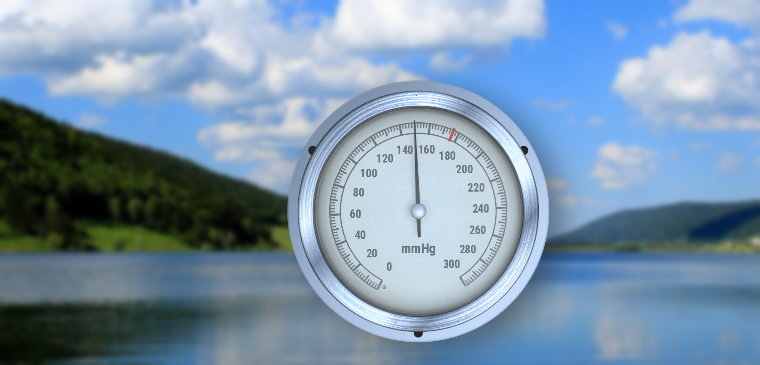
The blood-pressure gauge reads 150 mmHg
